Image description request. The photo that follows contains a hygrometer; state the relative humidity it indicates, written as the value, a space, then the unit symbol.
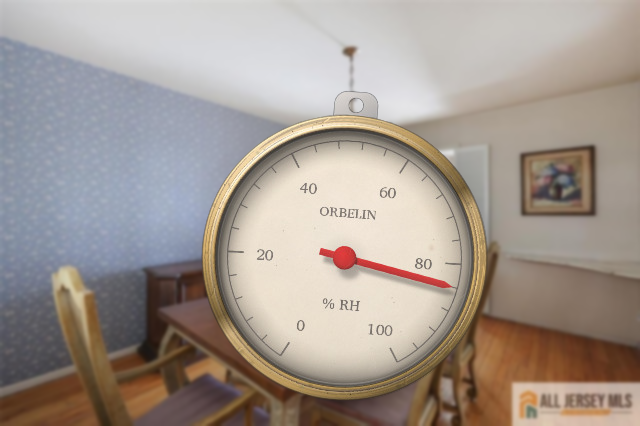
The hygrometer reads 84 %
